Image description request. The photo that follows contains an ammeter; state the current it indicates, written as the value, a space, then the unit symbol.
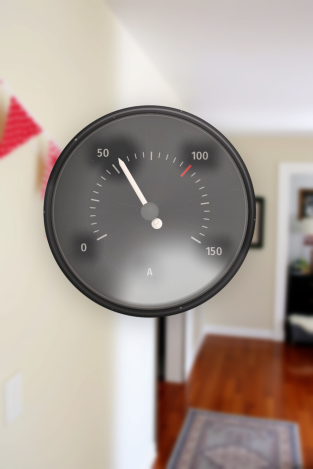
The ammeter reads 55 A
